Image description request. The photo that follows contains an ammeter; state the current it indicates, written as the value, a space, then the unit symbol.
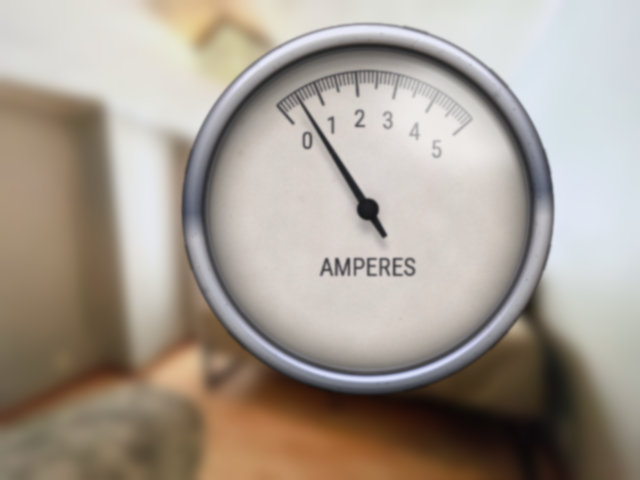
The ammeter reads 0.5 A
